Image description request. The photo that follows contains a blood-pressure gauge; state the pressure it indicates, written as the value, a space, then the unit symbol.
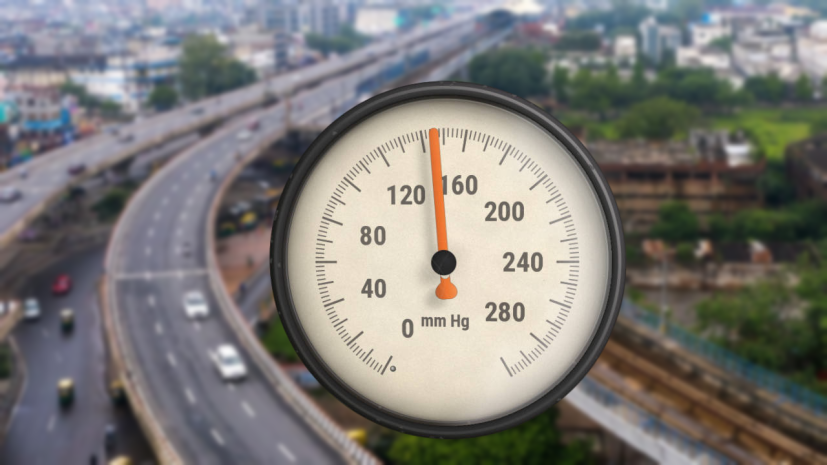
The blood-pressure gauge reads 146 mmHg
